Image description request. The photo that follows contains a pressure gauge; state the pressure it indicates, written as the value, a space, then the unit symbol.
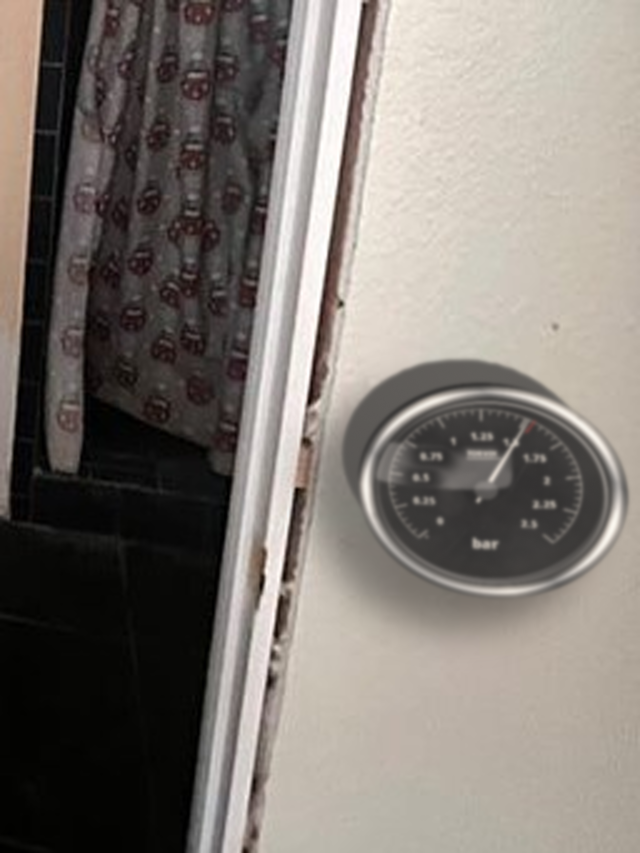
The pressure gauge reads 1.5 bar
